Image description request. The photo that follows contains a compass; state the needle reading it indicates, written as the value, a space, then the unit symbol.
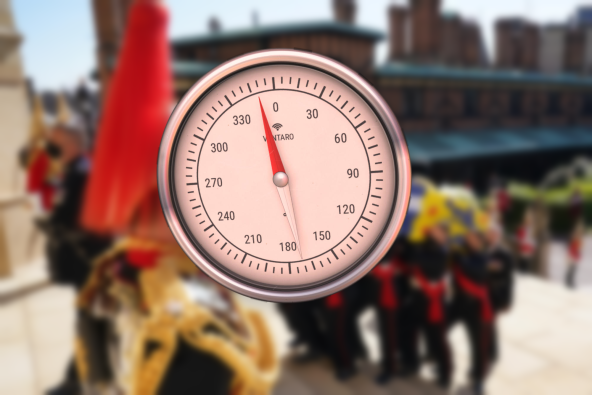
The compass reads 350 °
